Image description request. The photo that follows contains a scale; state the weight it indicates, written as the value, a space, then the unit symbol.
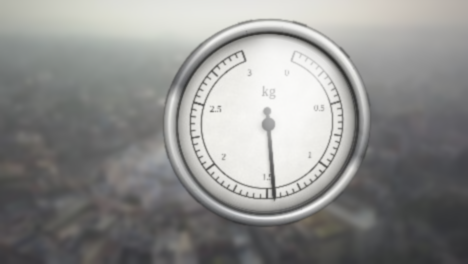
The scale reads 1.45 kg
